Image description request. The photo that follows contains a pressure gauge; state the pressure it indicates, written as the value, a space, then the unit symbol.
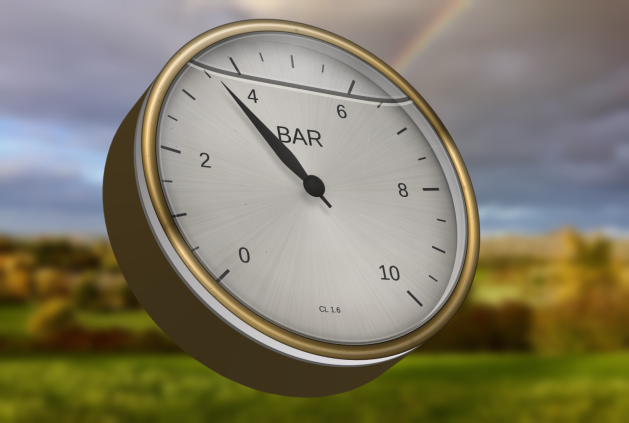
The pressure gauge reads 3.5 bar
